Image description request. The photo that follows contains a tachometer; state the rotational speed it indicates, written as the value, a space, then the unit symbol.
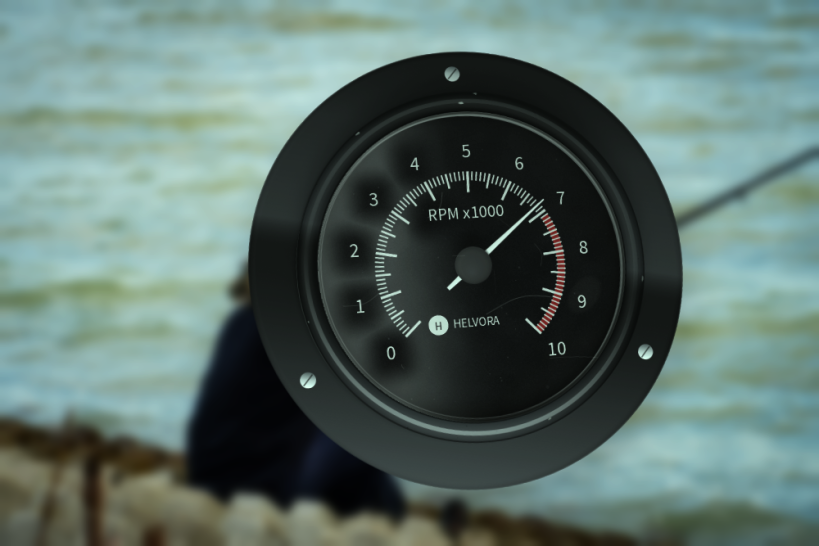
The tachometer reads 6800 rpm
